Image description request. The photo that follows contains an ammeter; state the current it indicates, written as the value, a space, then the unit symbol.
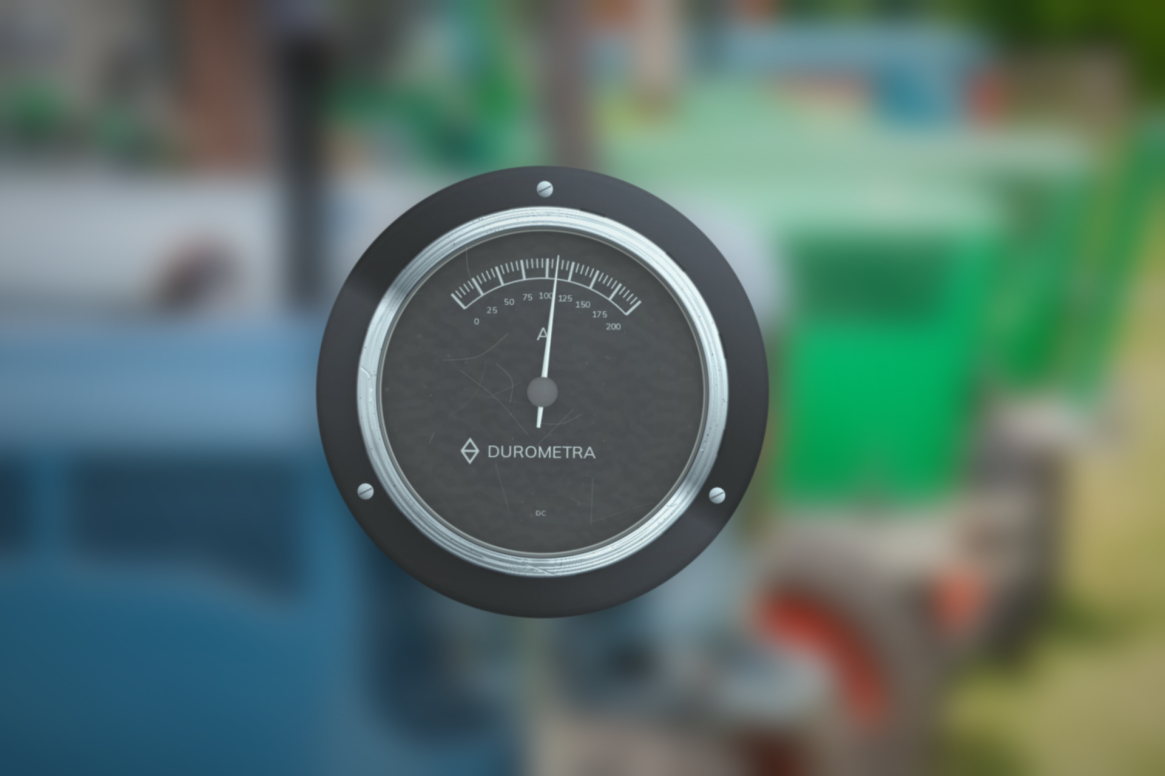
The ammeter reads 110 A
